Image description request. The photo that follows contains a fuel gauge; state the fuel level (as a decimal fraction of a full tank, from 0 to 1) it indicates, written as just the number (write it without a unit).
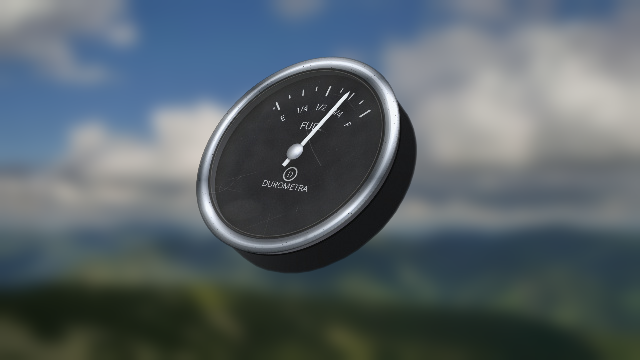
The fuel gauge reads 0.75
